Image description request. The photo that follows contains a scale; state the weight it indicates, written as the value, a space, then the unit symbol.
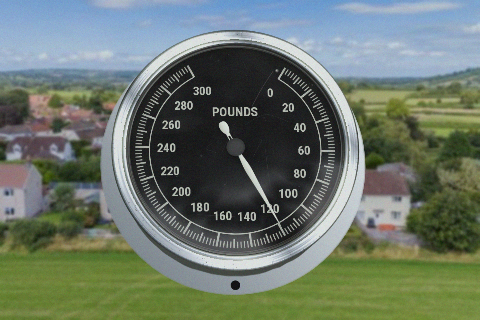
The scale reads 120 lb
